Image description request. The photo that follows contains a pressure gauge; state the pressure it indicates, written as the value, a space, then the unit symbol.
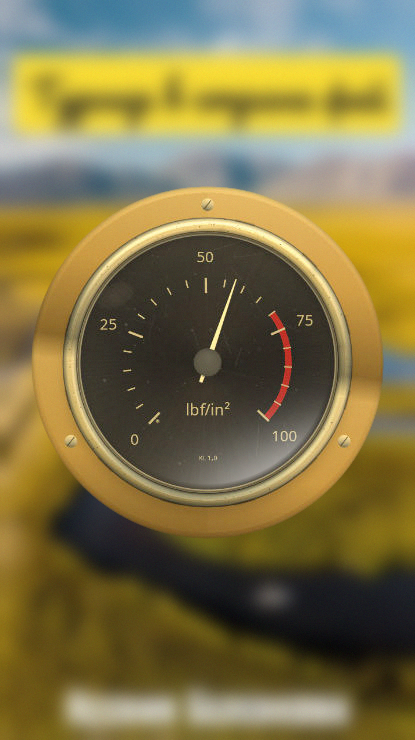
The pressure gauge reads 57.5 psi
